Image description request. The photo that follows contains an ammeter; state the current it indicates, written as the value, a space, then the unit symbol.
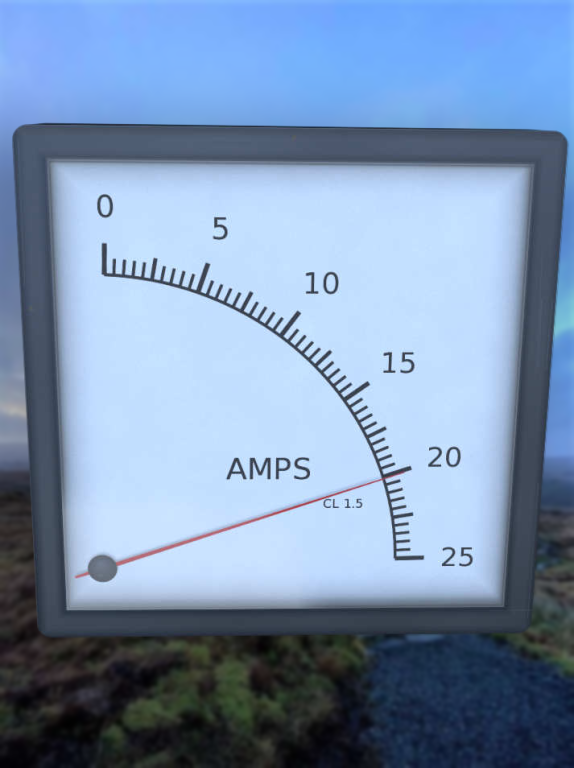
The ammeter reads 20 A
